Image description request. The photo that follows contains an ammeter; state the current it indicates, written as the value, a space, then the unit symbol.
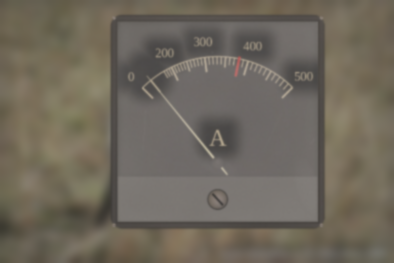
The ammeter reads 100 A
